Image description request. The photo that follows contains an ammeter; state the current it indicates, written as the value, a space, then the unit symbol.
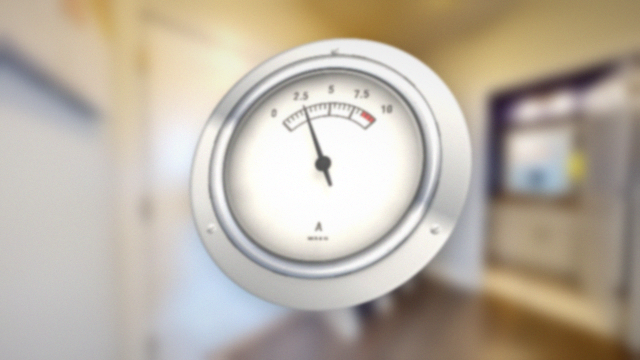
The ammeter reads 2.5 A
